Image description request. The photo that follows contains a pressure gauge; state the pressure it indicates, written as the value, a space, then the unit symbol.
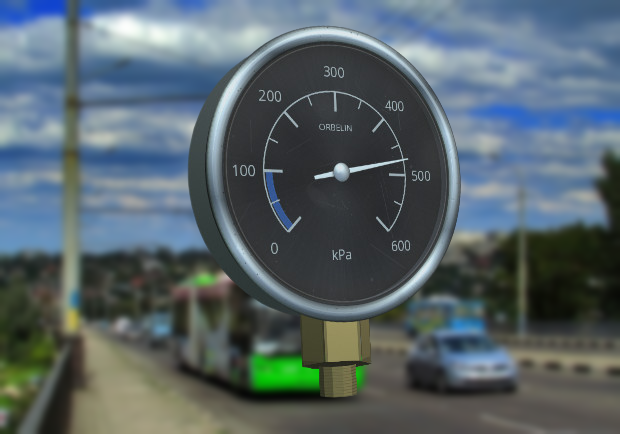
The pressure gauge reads 475 kPa
